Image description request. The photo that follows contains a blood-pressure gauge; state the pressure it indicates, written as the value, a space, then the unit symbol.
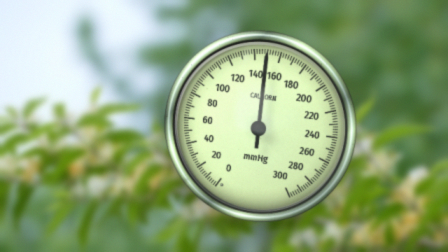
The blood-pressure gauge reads 150 mmHg
